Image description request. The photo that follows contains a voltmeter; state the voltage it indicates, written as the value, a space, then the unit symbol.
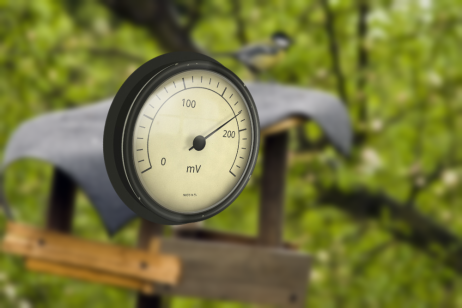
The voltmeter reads 180 mV
